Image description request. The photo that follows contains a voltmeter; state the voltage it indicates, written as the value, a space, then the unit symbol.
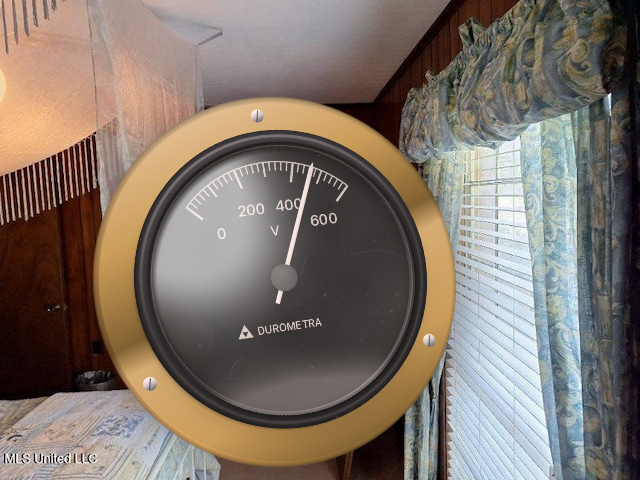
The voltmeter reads 460 V
